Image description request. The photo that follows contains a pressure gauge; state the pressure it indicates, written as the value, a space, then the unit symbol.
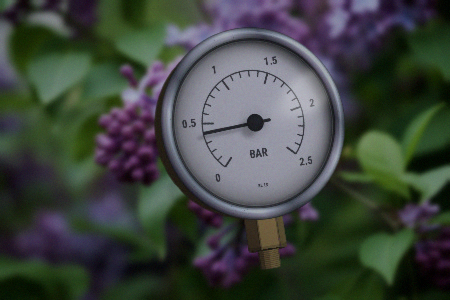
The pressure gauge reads 0.4 bar
